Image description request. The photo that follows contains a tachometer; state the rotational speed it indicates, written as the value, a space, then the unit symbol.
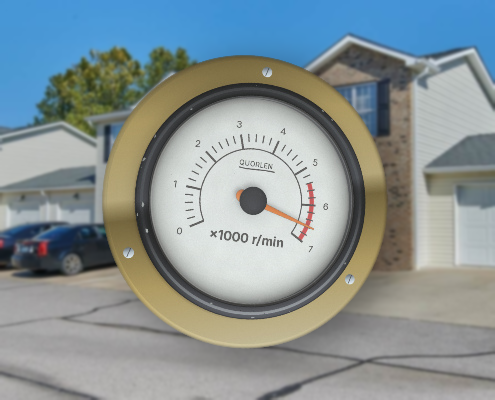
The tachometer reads 6600 rpm
